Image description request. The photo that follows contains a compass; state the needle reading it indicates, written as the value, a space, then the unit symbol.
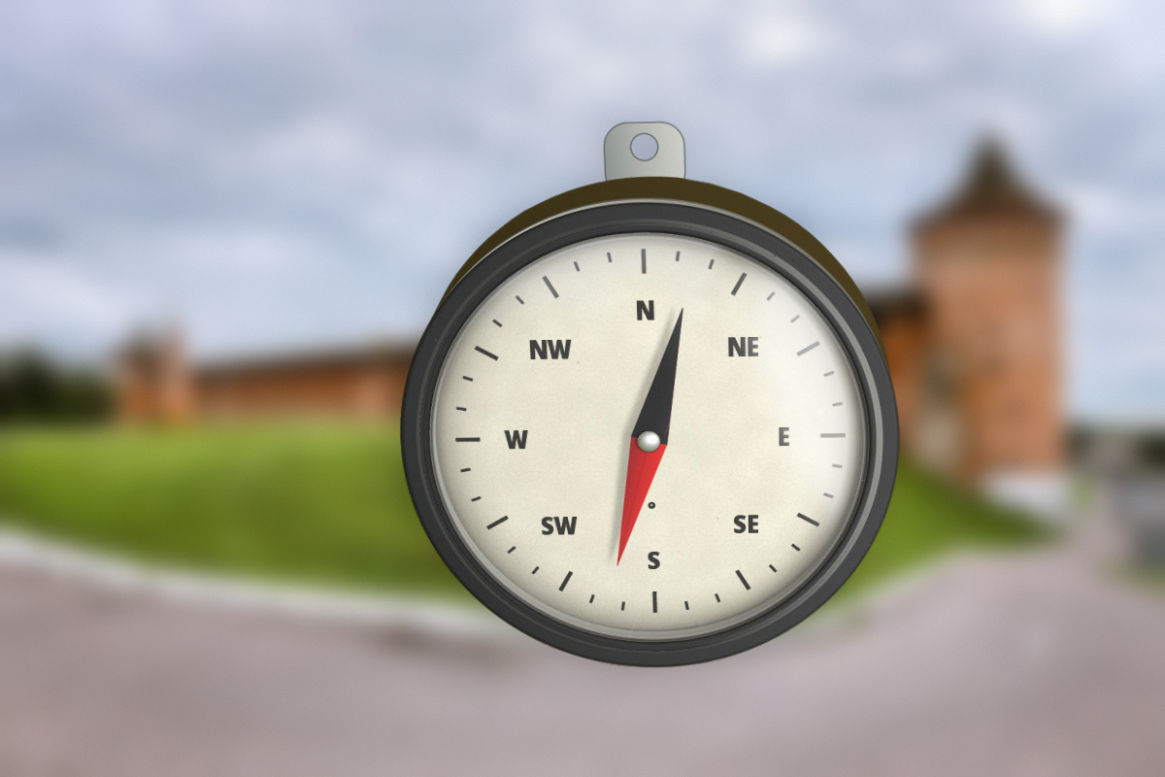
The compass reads 195 °
